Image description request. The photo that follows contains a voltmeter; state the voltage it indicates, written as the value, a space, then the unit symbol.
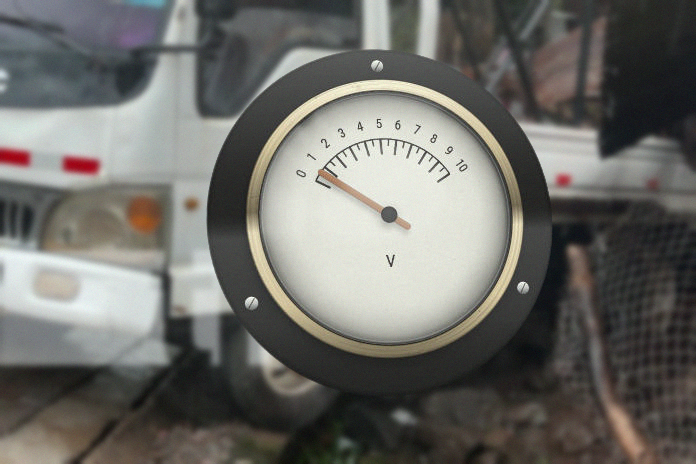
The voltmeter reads 0.5 V
